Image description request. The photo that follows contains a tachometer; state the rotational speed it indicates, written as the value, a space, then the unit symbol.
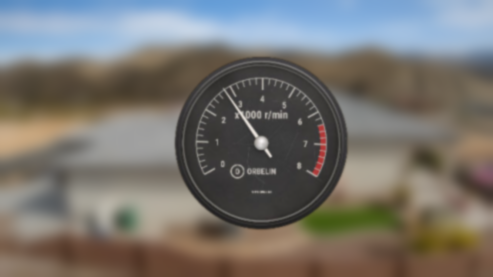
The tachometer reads 2800 rpm
